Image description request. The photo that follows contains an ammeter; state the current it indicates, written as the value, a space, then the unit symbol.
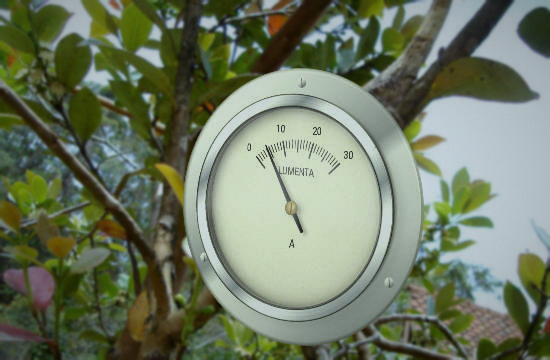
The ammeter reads 5 A
